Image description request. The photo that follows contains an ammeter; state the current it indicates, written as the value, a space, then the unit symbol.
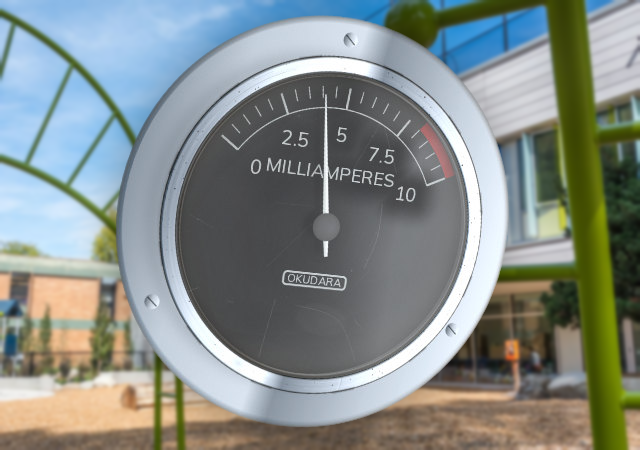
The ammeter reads 4 mA
